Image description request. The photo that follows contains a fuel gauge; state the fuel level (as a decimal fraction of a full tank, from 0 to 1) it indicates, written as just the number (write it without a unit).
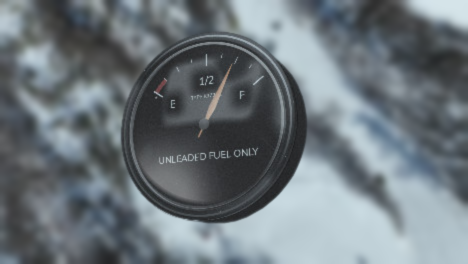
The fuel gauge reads 0.75
